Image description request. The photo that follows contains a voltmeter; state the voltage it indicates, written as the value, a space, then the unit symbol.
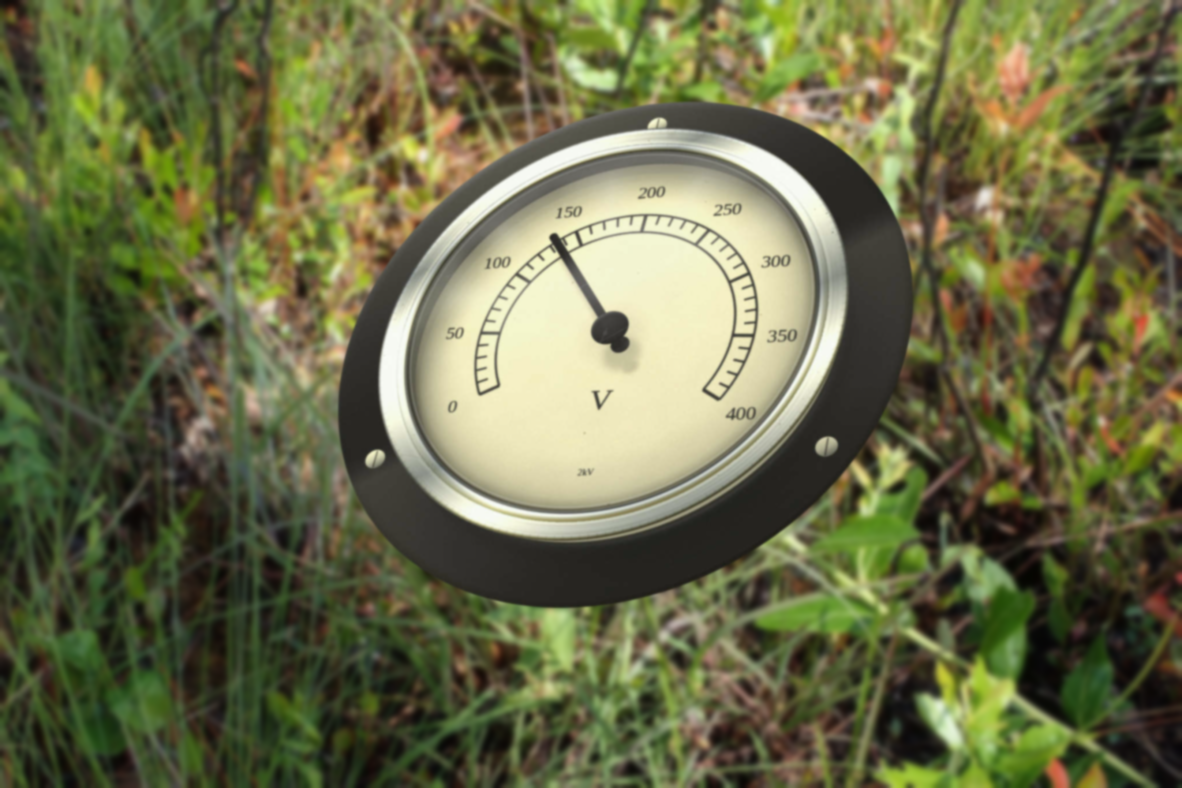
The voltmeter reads 135 V
